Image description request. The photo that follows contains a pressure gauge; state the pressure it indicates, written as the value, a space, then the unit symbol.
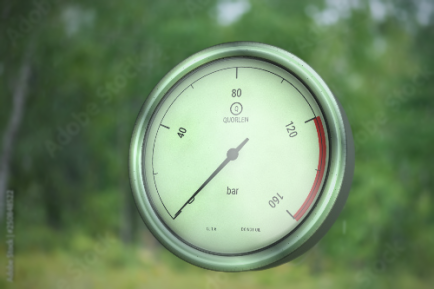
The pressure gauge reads 0 bar
